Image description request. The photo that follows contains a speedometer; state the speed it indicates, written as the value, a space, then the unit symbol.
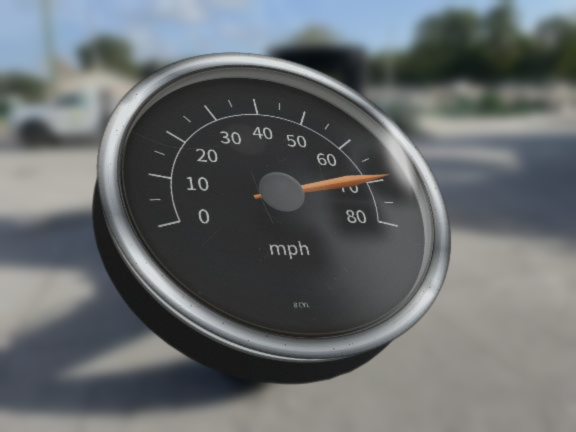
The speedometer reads 70 mph
